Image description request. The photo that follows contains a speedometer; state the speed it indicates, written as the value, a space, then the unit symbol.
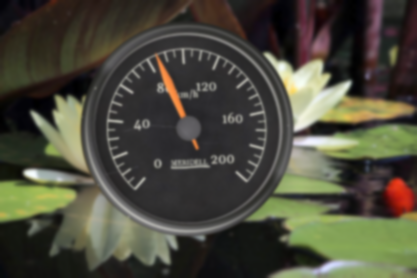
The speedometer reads 85 km/h
